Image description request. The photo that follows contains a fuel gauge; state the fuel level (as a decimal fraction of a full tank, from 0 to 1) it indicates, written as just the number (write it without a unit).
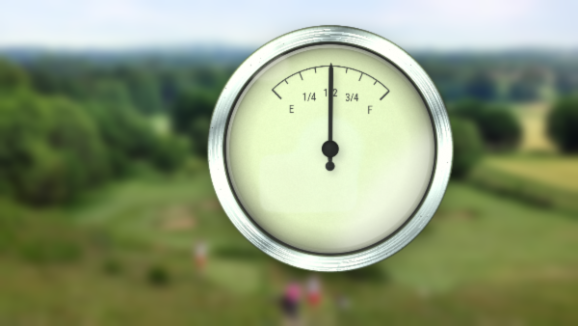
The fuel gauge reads 0.5
